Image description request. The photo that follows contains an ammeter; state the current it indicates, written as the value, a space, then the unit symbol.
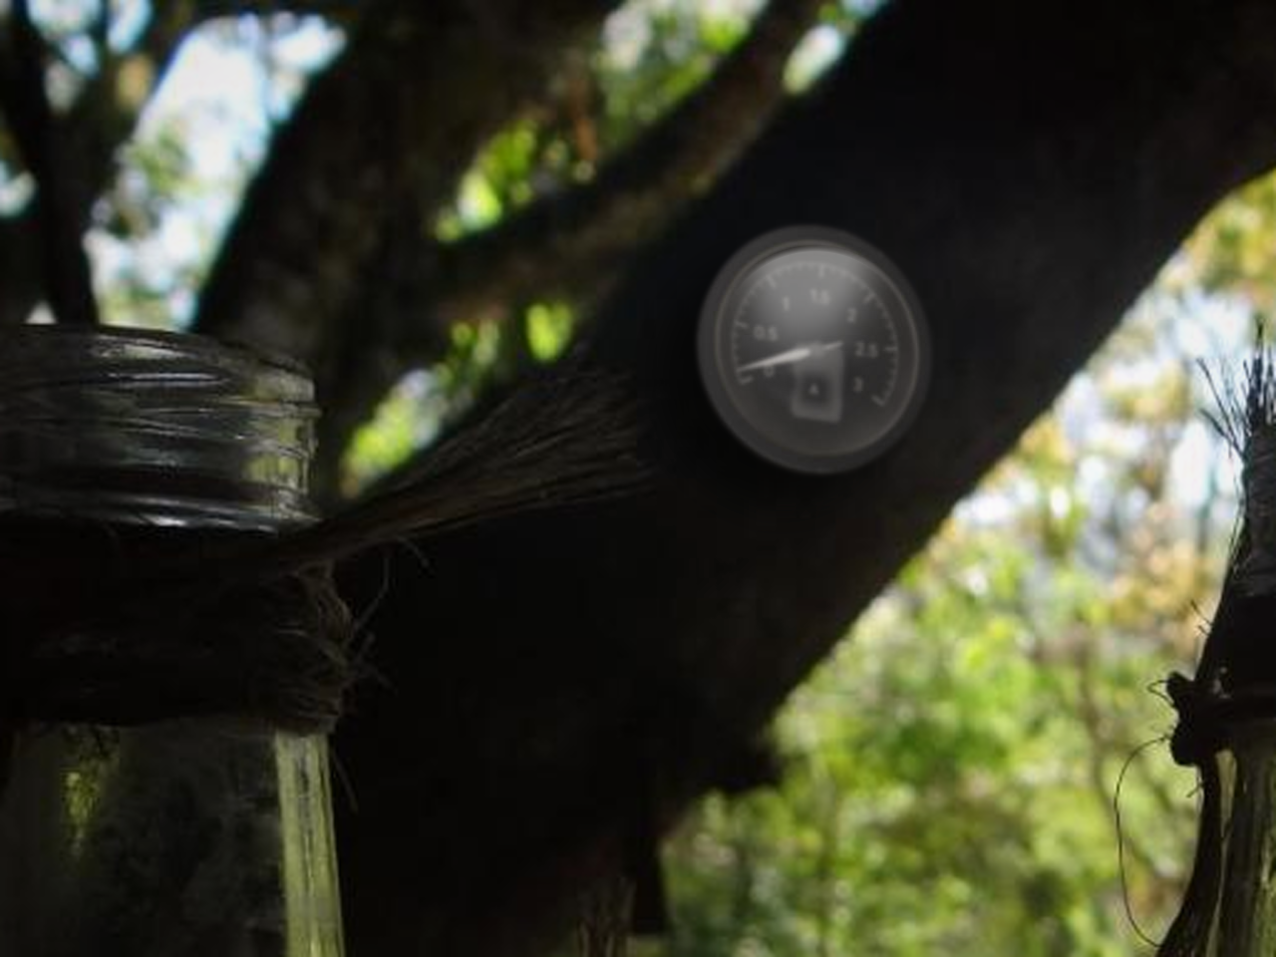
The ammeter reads 0.1 A
